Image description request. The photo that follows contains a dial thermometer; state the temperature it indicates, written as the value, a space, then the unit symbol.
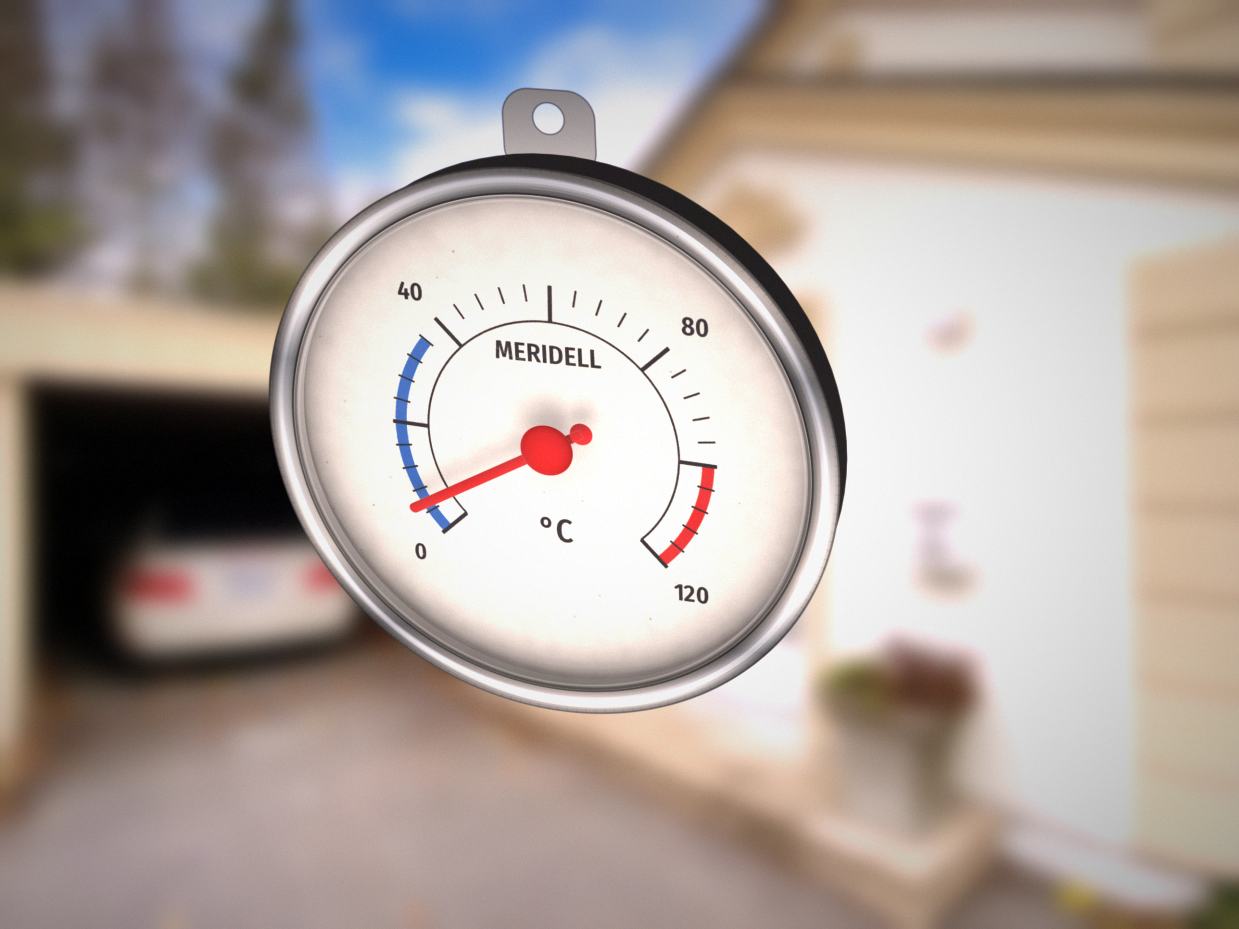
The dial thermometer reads 6 °C
